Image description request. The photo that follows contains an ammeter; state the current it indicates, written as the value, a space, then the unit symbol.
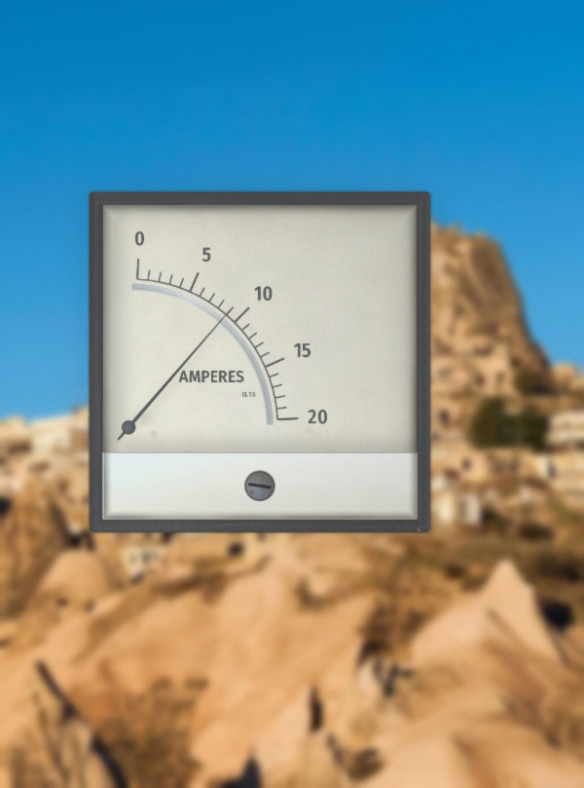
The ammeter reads 9 A
